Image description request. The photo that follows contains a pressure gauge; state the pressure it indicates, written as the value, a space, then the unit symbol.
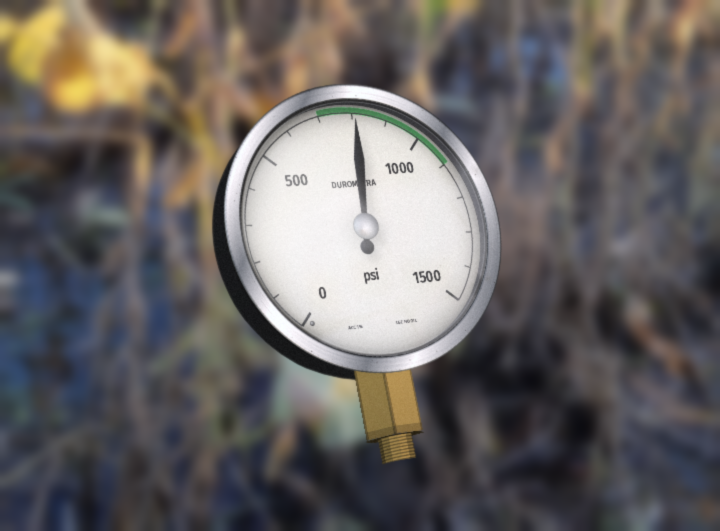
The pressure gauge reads 800 psi
